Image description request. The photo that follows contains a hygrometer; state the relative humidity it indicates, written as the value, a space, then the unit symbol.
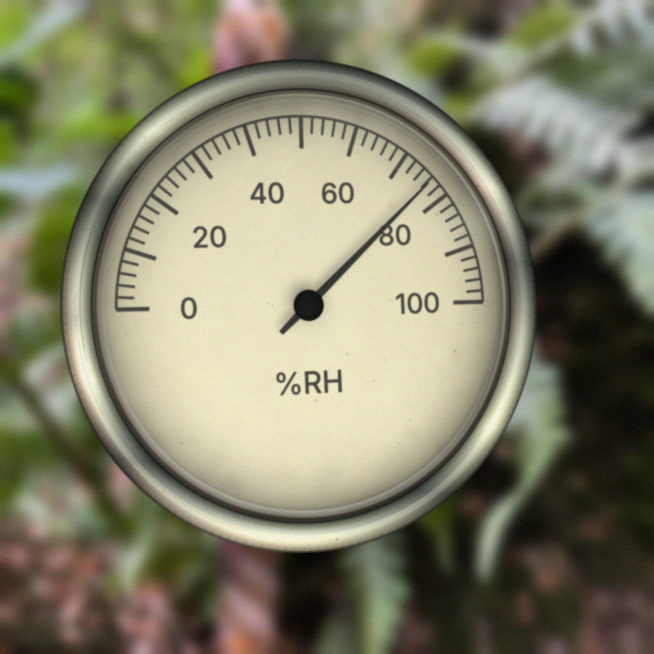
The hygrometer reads 76 %
